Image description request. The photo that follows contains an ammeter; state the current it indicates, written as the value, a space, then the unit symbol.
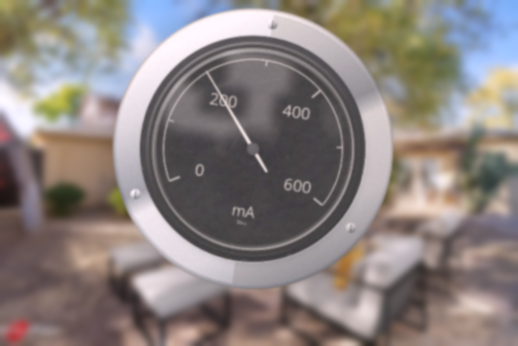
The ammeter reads 200 mA
